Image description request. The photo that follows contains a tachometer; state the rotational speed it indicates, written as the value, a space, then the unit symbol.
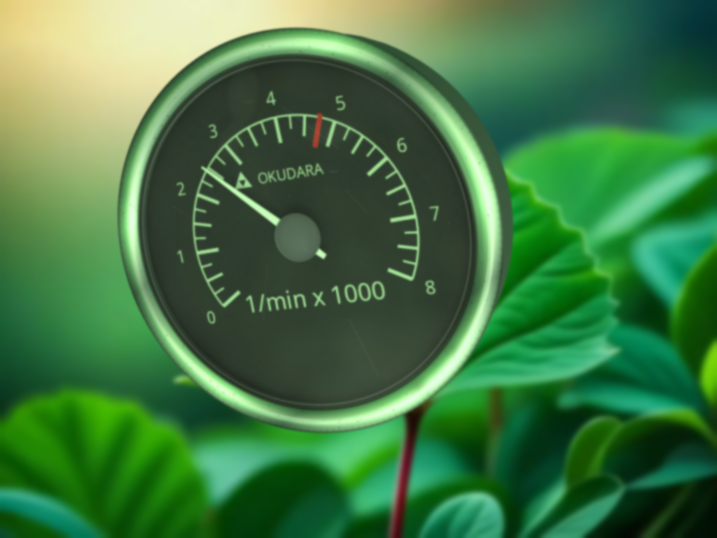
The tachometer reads 2500 rpm
